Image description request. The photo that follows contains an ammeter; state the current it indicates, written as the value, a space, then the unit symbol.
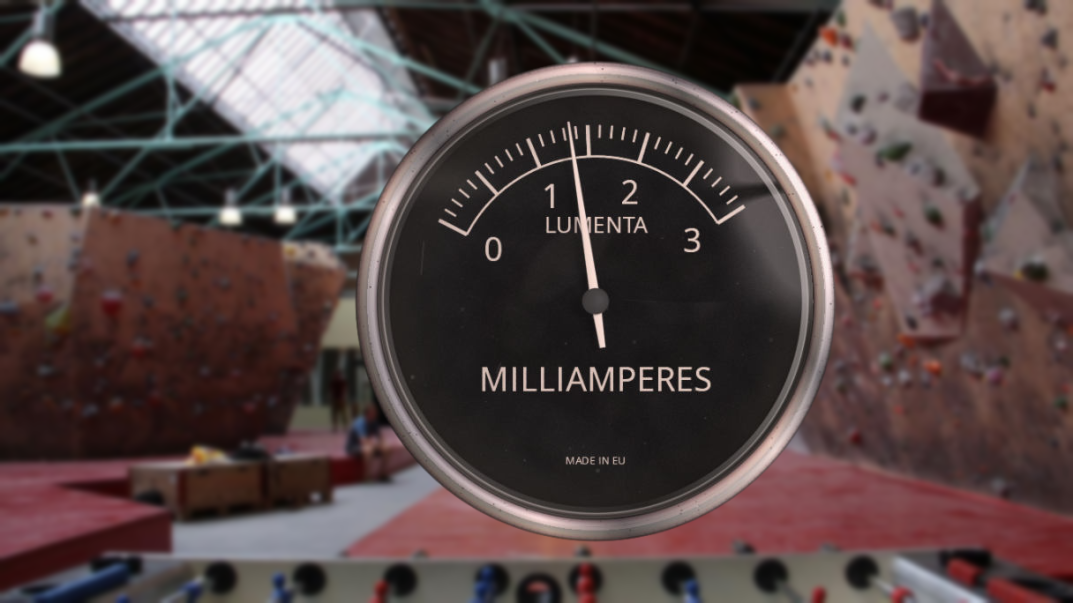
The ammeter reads 1.35 mA
